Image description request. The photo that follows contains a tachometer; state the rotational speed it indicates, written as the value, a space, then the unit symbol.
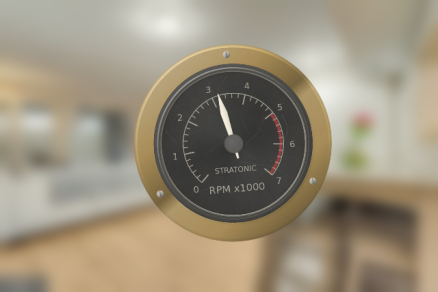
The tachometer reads 3200 rpm
